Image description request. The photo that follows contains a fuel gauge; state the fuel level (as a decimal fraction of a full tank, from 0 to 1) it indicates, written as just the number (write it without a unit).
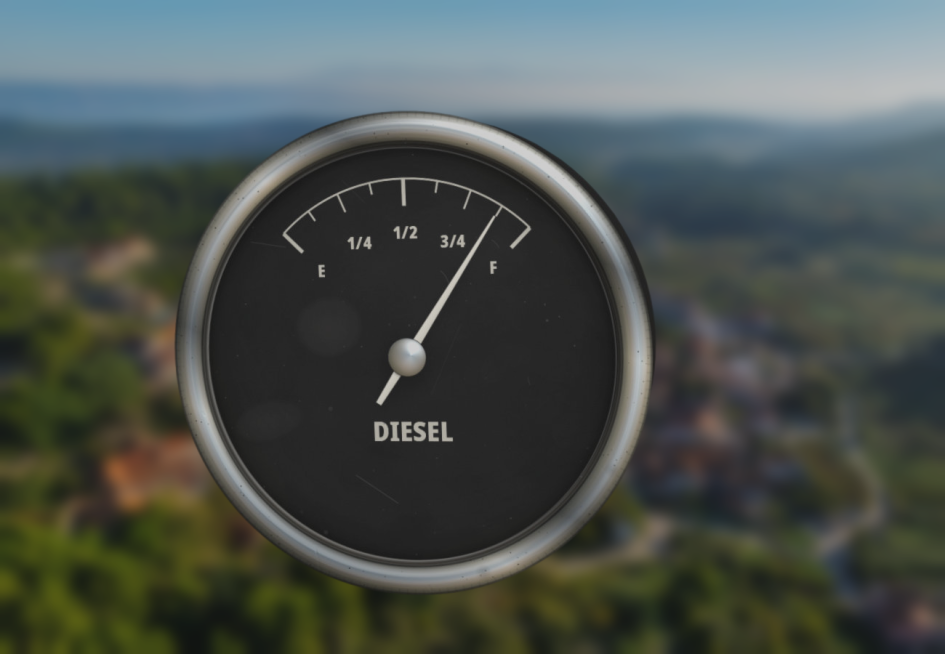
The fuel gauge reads 0.875
